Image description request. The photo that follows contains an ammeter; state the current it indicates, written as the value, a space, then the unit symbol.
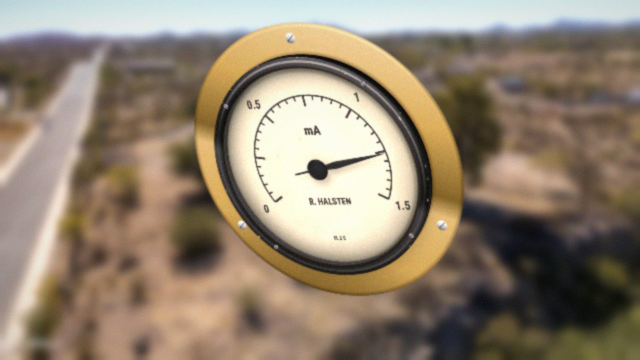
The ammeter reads 1.25 mA
